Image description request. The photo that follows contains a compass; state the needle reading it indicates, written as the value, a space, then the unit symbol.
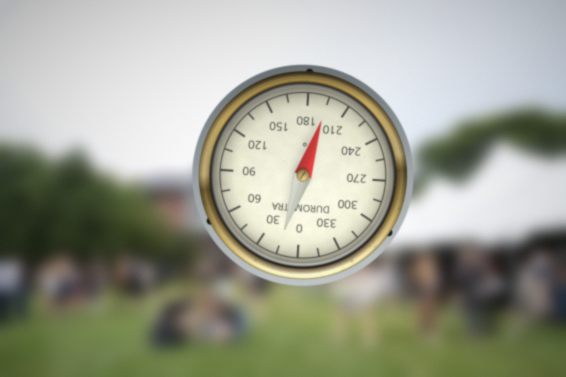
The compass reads 195 °
